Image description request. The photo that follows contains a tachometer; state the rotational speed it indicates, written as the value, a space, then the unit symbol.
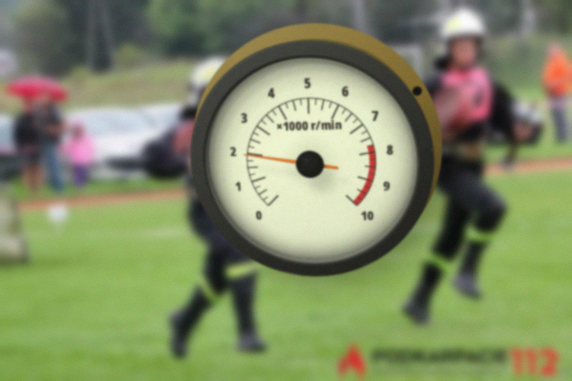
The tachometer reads 2000 rpm
